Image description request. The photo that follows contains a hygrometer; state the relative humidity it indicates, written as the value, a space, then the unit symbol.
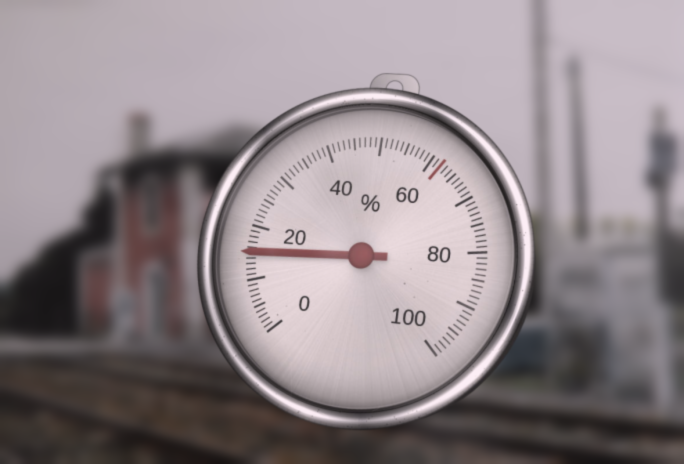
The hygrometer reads 15 %
